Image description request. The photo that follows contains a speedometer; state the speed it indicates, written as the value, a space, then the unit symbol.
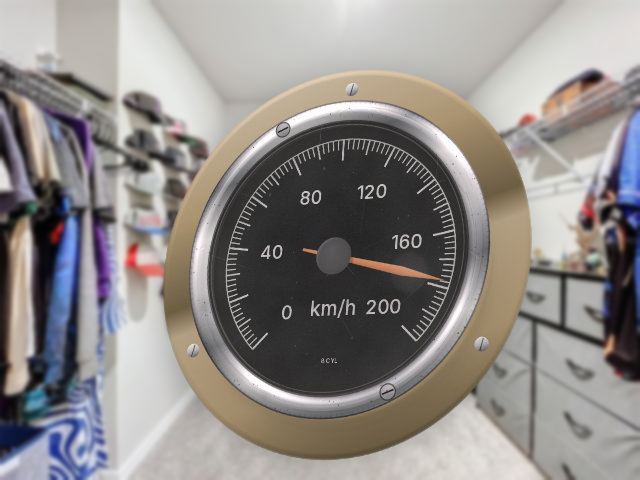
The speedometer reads 178 km/h
